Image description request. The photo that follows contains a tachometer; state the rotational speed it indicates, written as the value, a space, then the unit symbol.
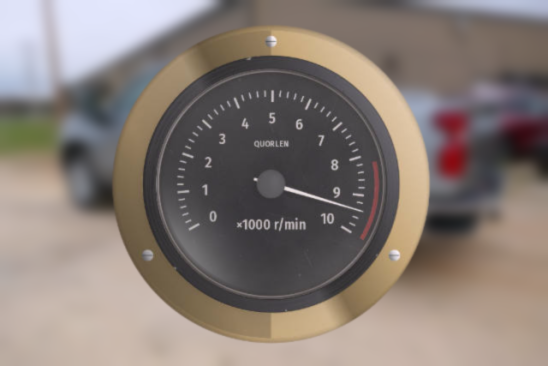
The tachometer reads 9400 rpm
